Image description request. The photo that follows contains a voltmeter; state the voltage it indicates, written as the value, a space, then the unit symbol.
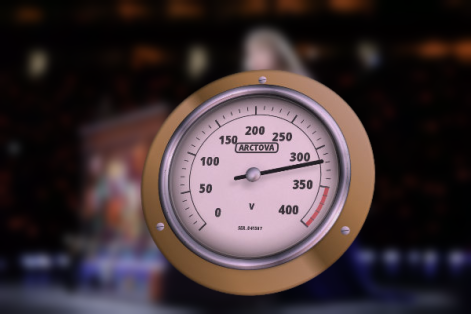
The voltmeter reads 320 V
